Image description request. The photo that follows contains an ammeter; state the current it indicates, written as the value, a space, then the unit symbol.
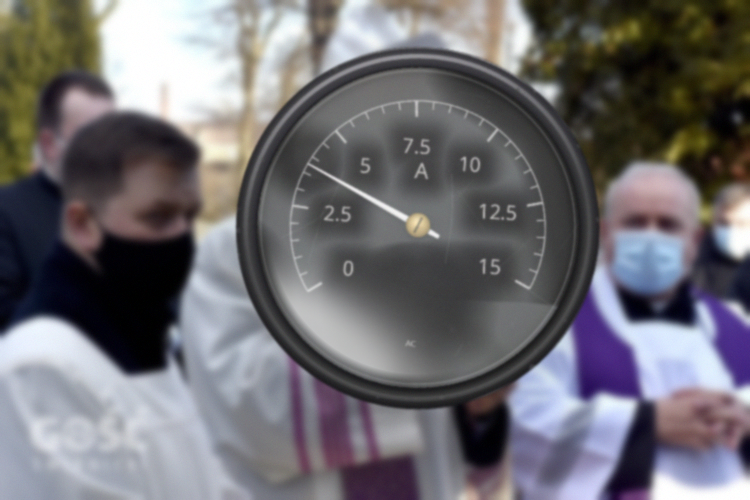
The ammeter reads 3.75 A
